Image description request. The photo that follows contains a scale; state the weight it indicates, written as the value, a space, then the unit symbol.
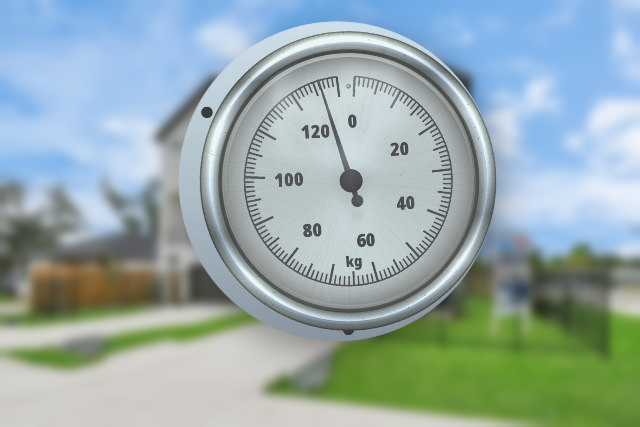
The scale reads 126 kg
